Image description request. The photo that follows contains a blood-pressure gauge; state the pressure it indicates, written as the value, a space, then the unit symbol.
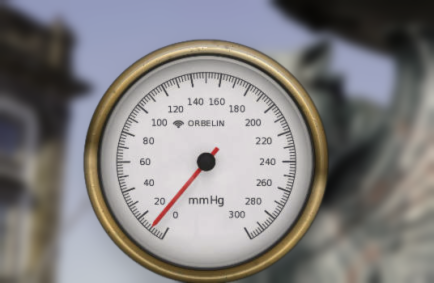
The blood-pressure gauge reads 10 mmHg
